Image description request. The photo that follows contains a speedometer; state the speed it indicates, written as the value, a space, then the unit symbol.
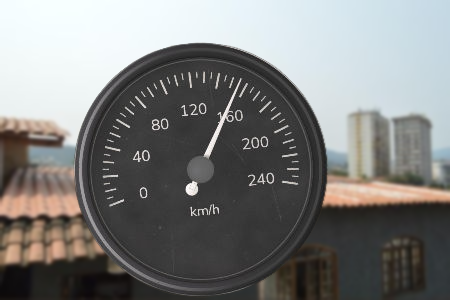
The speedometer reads 155 km/h
